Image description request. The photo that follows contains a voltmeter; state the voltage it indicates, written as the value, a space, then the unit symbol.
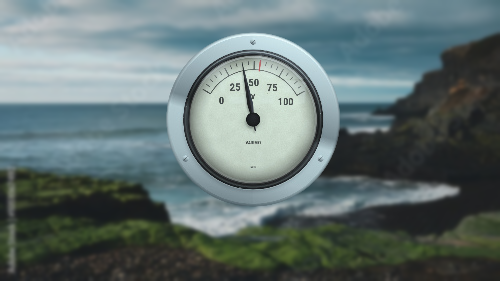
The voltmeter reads 40 V
